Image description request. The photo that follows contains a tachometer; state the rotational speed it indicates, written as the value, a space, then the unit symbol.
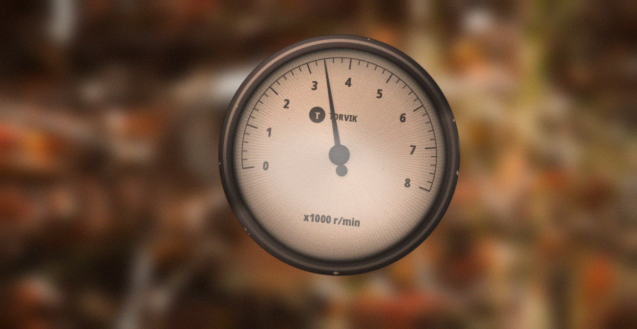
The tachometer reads 3400 rpm
